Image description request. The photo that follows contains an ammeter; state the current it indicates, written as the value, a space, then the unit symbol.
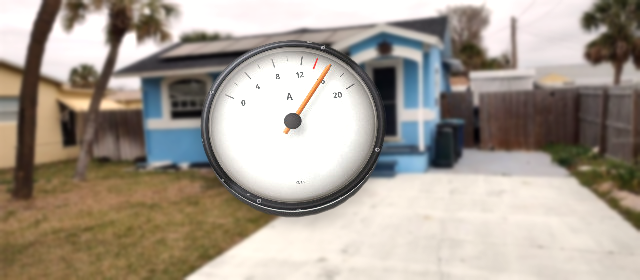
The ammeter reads 16 A
